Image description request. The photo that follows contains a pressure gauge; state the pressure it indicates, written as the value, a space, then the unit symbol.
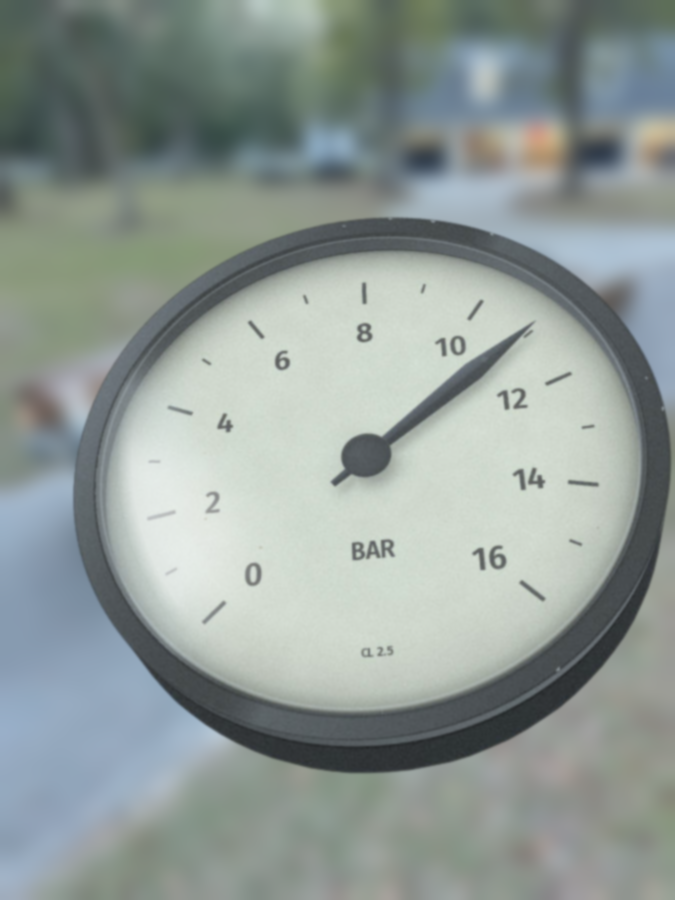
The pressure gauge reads 11 bar
